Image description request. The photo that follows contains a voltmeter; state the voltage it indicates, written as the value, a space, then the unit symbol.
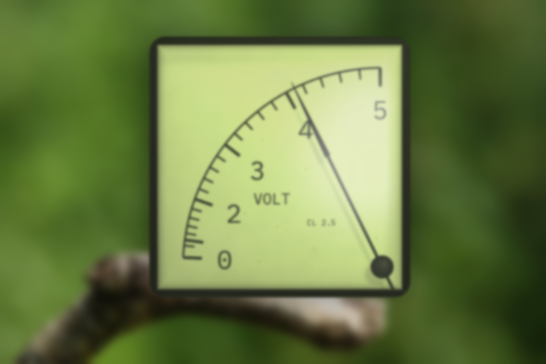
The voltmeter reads 4.1 V
